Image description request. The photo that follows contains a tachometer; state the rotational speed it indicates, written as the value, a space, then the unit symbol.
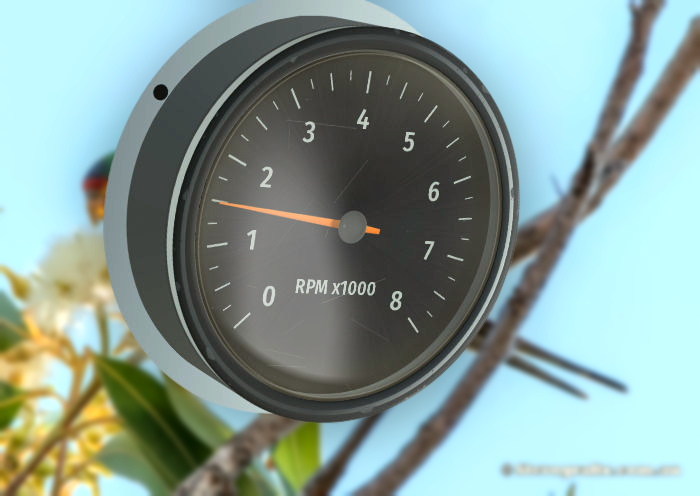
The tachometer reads 1500 rpm
